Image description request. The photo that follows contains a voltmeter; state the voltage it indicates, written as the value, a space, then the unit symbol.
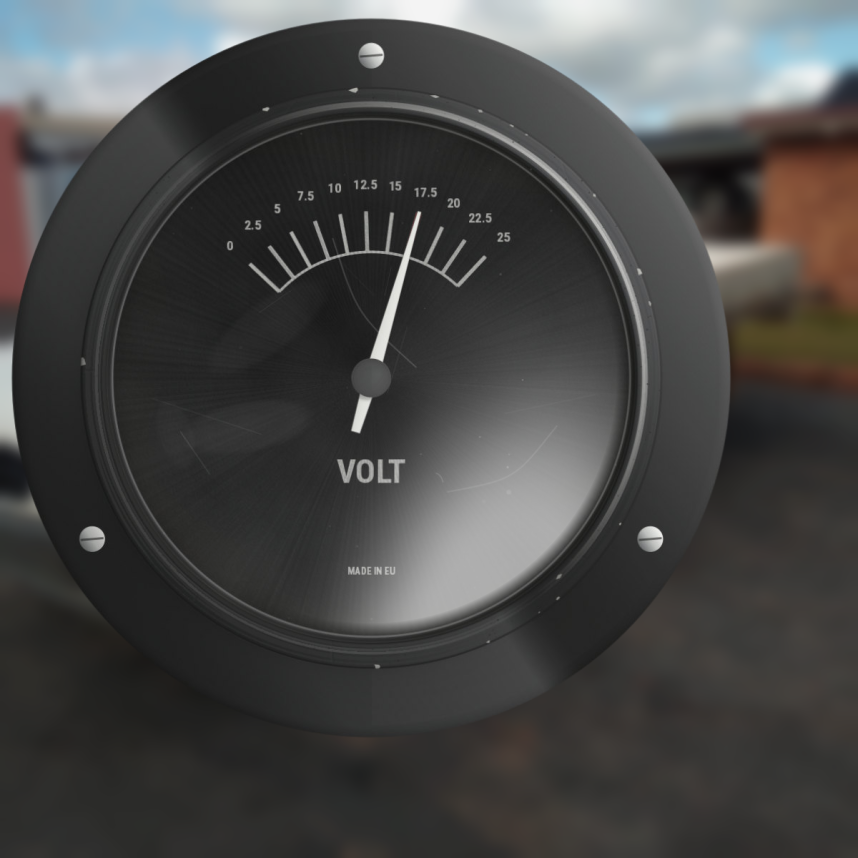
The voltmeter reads 17.5 V
